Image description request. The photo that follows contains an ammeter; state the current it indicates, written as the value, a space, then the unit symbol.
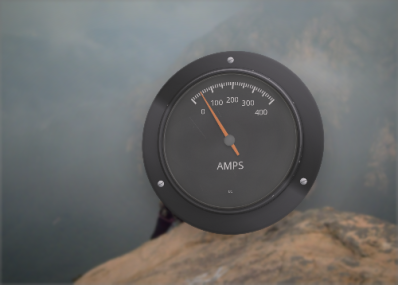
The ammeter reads 50 A
